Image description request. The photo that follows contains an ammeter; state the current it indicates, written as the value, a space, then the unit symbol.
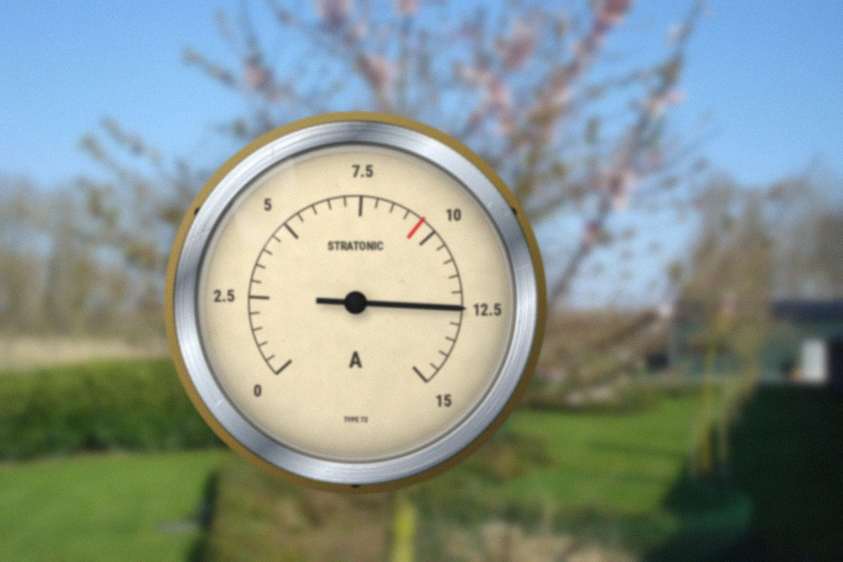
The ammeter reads 12.5 A
